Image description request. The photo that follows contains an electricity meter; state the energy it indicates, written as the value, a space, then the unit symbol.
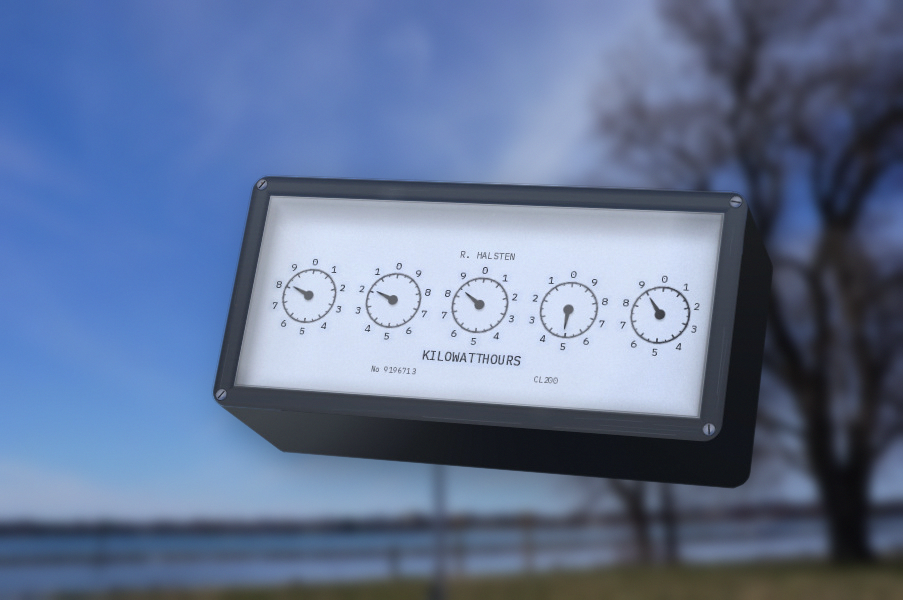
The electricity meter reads 81849 kWh
